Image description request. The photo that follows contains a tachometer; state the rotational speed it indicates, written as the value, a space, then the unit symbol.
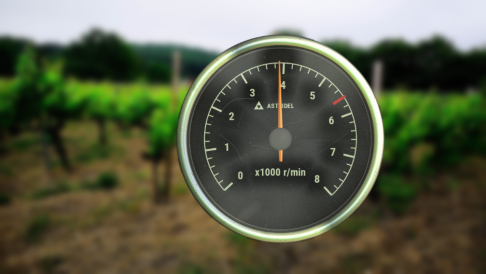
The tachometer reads 3900 rpm
